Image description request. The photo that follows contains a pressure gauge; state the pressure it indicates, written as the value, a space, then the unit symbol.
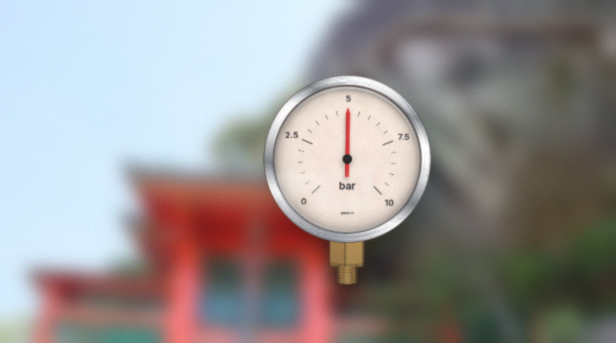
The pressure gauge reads 5 bar
